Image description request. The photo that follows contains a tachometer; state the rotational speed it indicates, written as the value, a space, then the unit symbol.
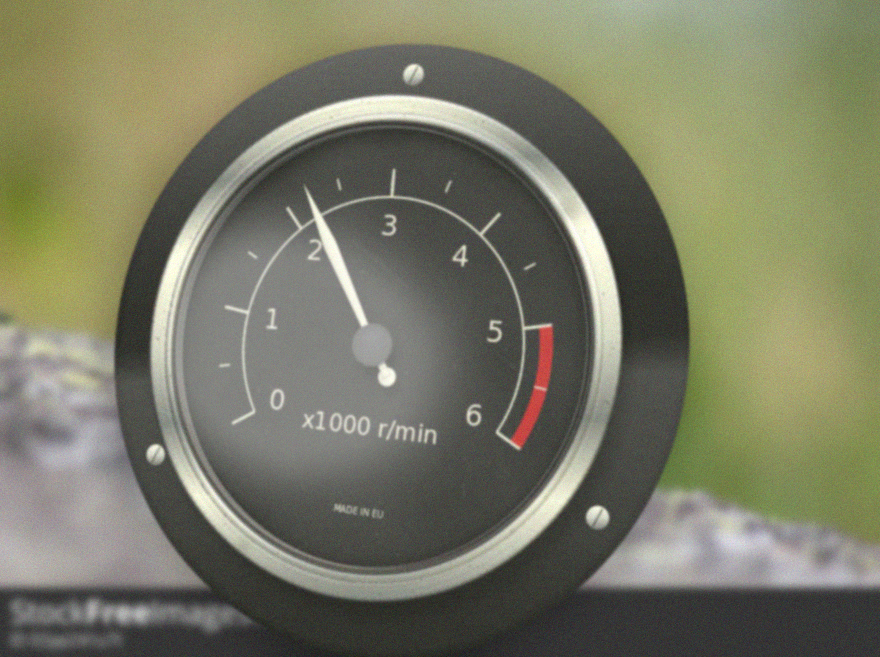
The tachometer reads 2250 rpm
